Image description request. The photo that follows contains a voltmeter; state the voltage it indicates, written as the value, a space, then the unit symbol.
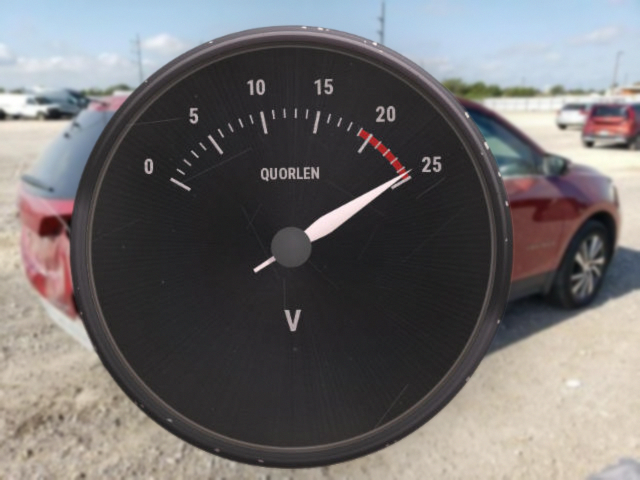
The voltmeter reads 24.5 V
